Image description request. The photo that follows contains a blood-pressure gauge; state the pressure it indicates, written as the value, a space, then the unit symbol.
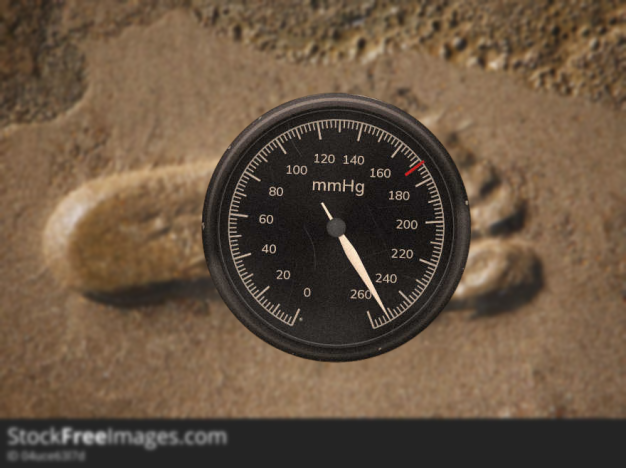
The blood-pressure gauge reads 252 mmHg
